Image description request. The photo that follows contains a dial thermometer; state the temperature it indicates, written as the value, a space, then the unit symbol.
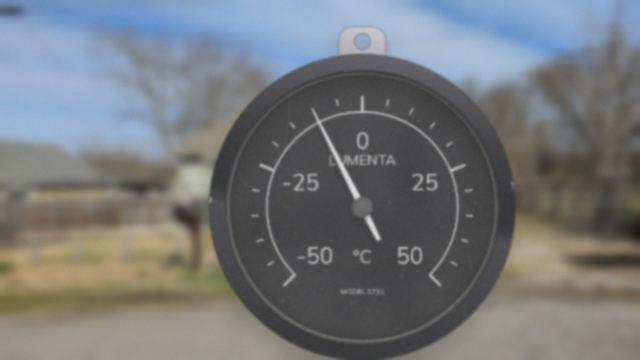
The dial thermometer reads -10 °C
